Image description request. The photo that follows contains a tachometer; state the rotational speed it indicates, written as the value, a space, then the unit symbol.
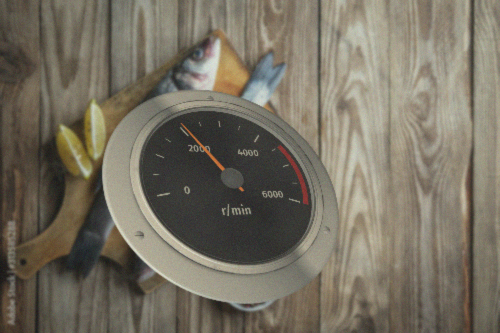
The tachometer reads 2000 rpm
